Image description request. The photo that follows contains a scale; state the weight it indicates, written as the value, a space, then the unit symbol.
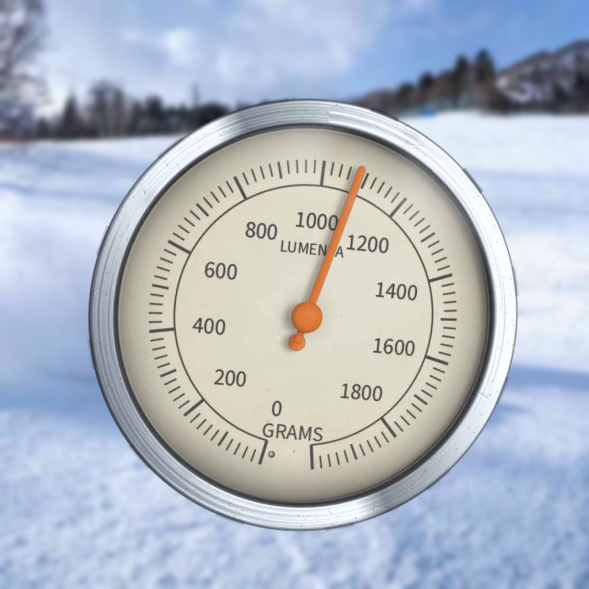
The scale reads 1080 g
